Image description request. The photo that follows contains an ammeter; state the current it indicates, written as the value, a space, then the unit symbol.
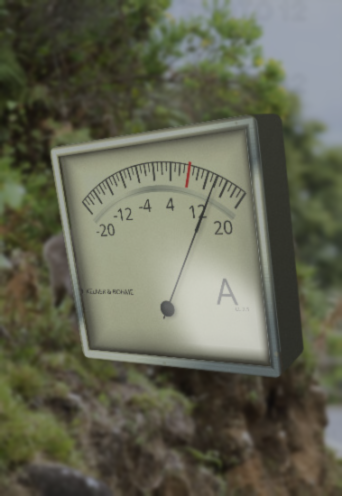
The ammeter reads 14 A
